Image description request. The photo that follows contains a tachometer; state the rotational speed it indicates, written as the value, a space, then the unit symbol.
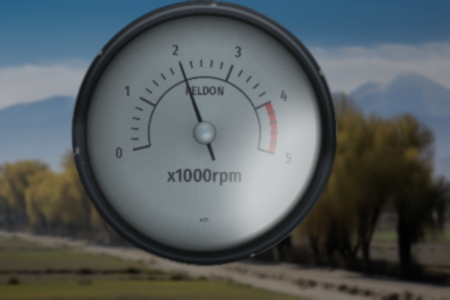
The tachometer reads 2000 rpm
